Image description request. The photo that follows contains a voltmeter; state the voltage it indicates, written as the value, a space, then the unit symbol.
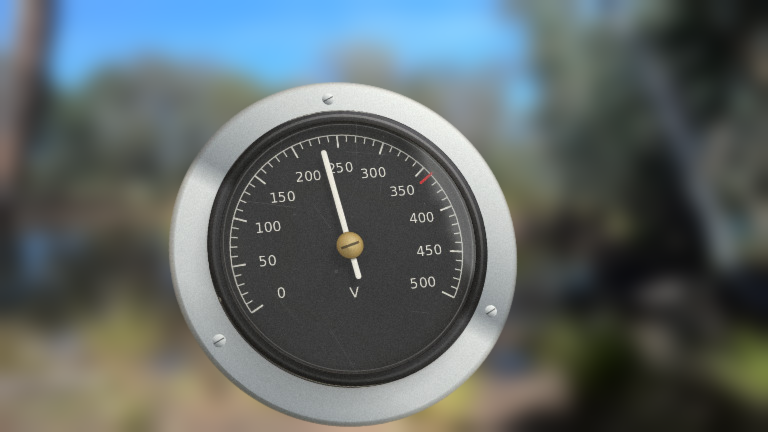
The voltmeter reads 230 V
